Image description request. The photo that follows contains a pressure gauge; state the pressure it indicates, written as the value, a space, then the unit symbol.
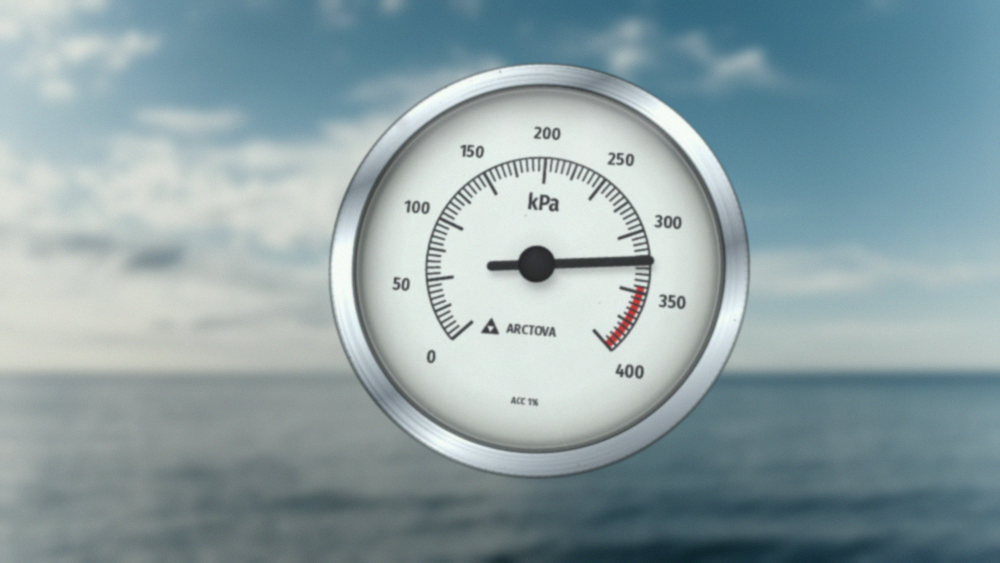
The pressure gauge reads 325 kPa
